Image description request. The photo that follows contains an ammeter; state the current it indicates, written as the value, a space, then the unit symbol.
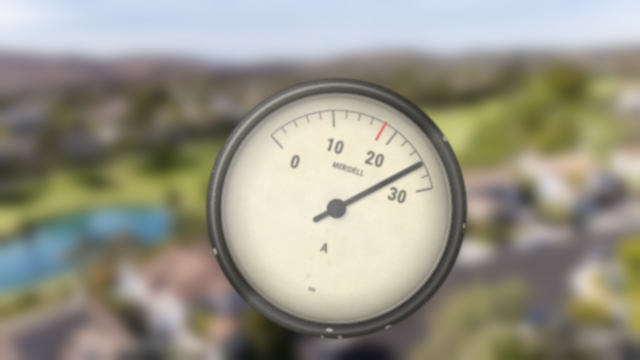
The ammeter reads 26 A
